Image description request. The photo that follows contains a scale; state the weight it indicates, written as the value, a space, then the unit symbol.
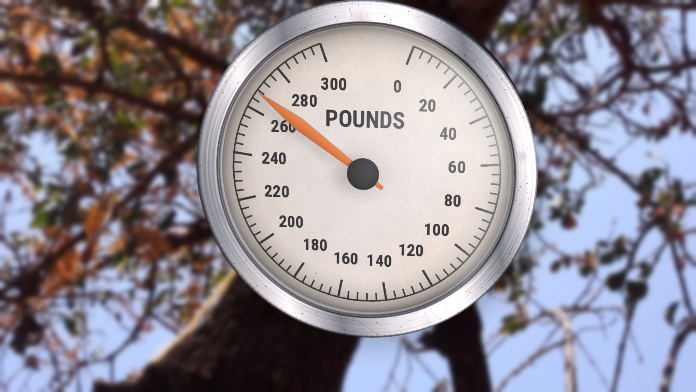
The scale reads 268 lb
